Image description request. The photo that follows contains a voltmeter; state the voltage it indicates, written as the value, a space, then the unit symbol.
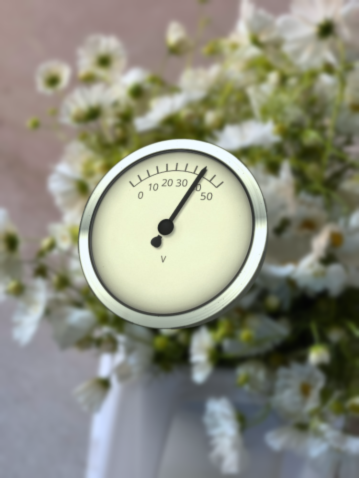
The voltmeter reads 40 V
